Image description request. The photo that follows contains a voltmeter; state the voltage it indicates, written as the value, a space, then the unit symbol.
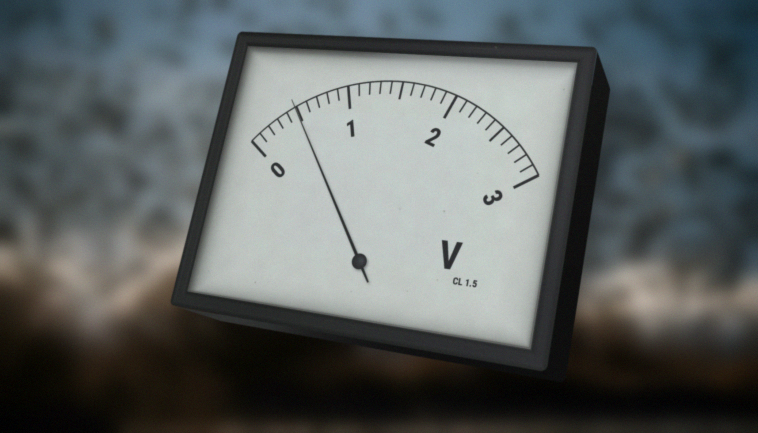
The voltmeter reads 0.5 V
